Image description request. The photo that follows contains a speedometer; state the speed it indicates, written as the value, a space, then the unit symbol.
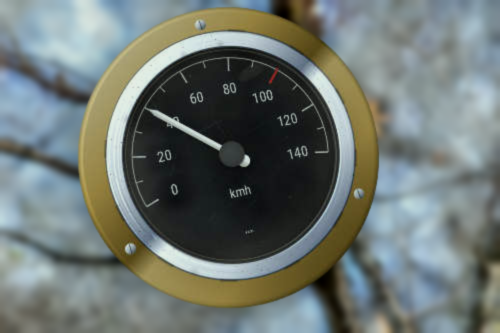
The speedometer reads 40 km/h
